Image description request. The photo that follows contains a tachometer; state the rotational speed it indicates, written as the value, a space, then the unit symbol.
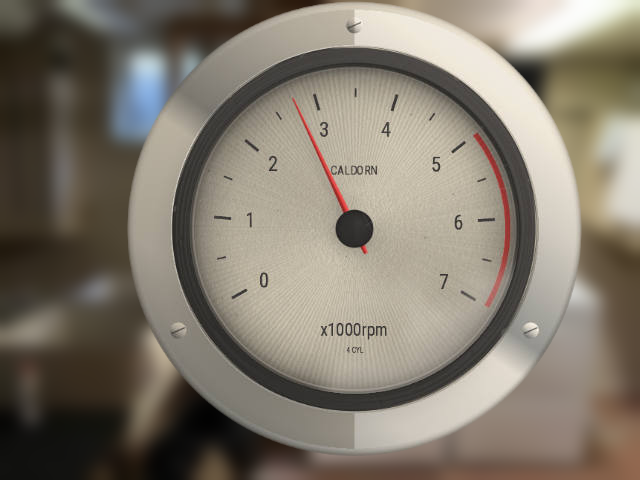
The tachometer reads 2750 rpm
